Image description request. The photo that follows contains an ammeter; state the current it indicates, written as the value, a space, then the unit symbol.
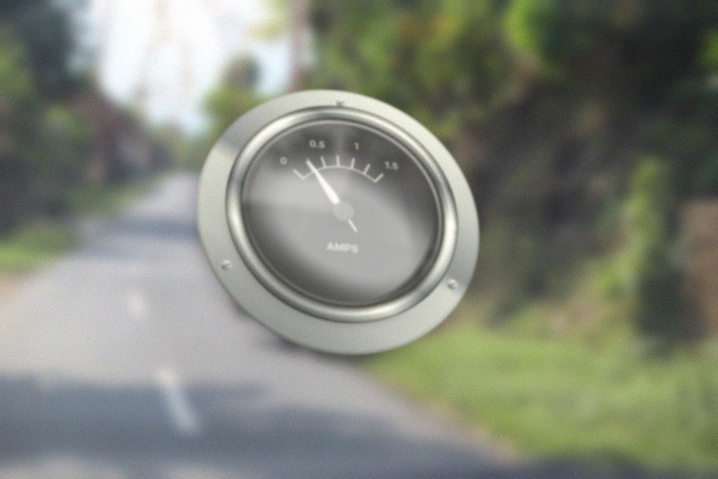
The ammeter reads 0.25 A
